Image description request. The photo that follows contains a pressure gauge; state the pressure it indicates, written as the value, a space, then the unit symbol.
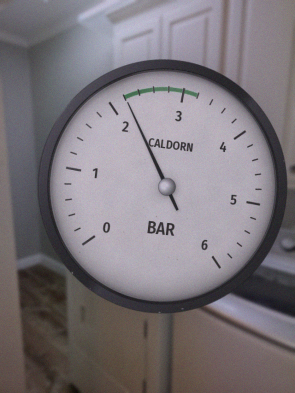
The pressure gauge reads 2.2 bar
